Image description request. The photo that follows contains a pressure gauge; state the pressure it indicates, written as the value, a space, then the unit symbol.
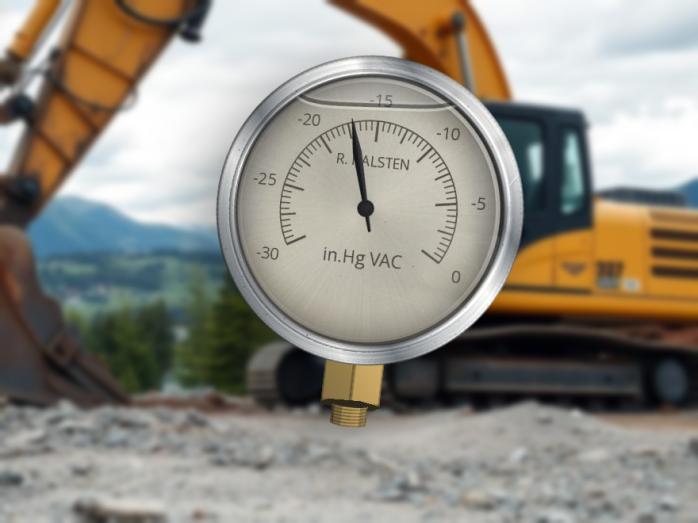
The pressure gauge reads -17 inHg
